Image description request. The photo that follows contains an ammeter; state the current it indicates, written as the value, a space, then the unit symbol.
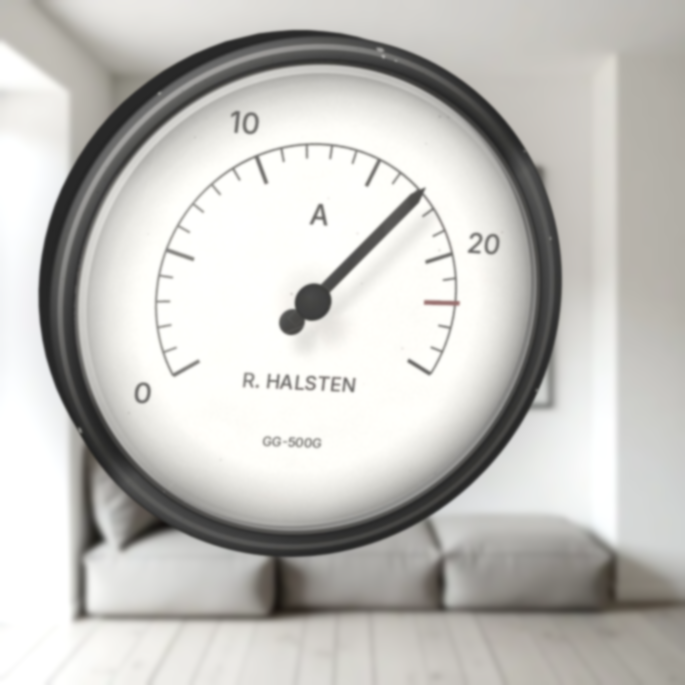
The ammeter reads 17 A
